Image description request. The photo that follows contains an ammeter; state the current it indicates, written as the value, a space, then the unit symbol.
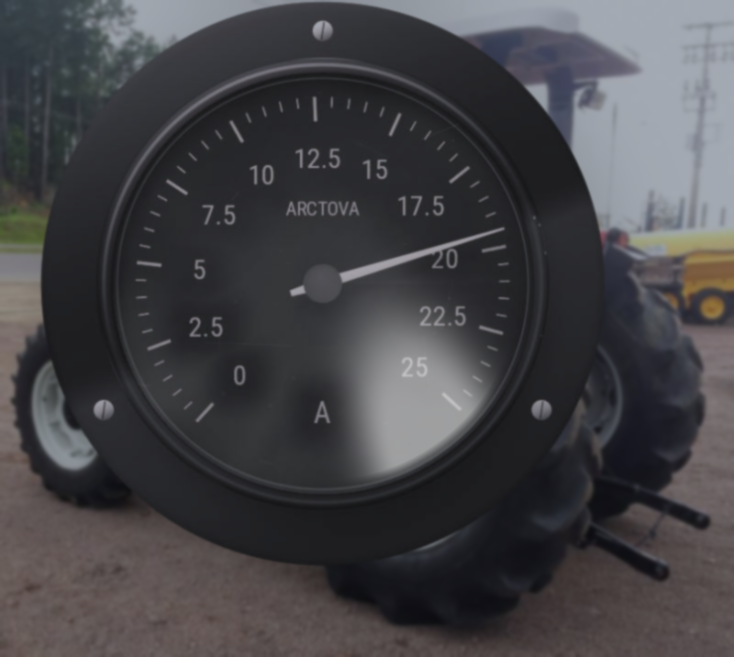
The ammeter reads 19.5 A
